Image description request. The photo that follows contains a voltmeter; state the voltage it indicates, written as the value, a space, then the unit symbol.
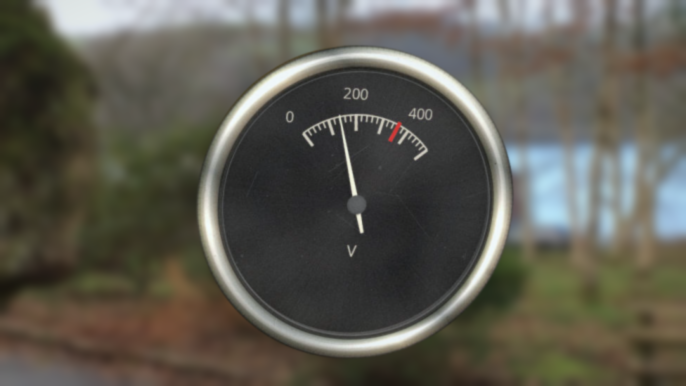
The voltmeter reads 140 V
